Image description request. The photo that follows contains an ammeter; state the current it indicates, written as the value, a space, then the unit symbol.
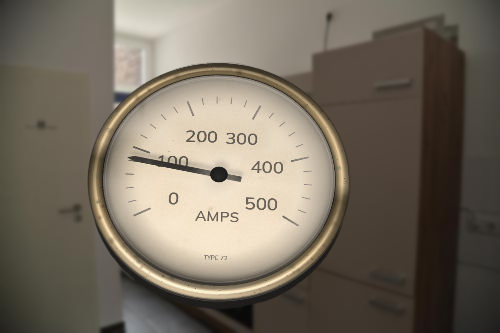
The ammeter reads 80 A
